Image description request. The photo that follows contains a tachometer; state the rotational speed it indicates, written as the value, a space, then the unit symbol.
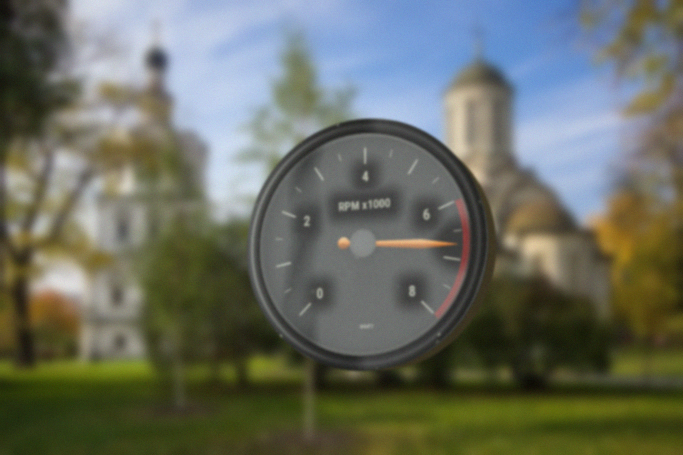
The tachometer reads 6750 rpm
